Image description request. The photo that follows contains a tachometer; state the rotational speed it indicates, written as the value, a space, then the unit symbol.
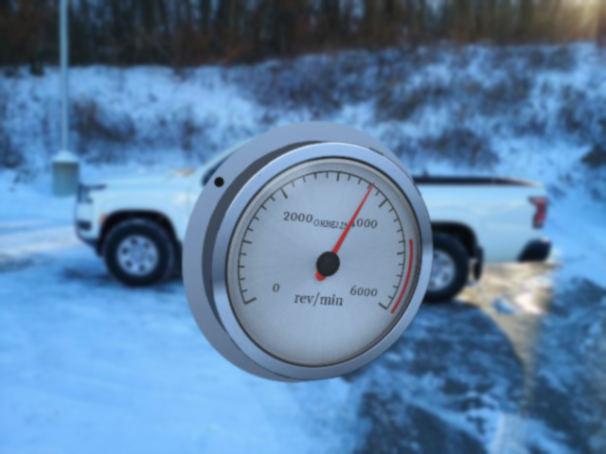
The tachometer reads 3600 rpm
